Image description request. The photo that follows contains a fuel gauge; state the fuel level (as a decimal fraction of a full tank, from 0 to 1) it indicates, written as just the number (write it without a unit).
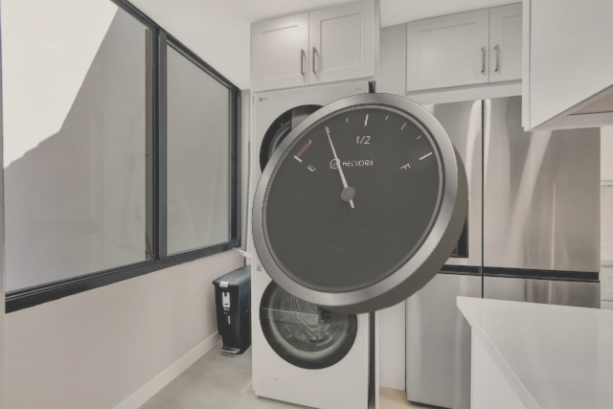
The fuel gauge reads 0.25
